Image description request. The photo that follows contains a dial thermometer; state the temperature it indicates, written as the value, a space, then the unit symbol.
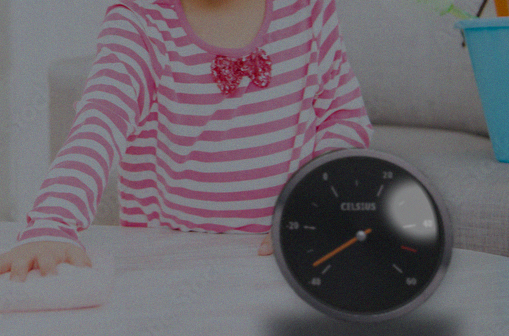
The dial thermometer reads -35 °C
